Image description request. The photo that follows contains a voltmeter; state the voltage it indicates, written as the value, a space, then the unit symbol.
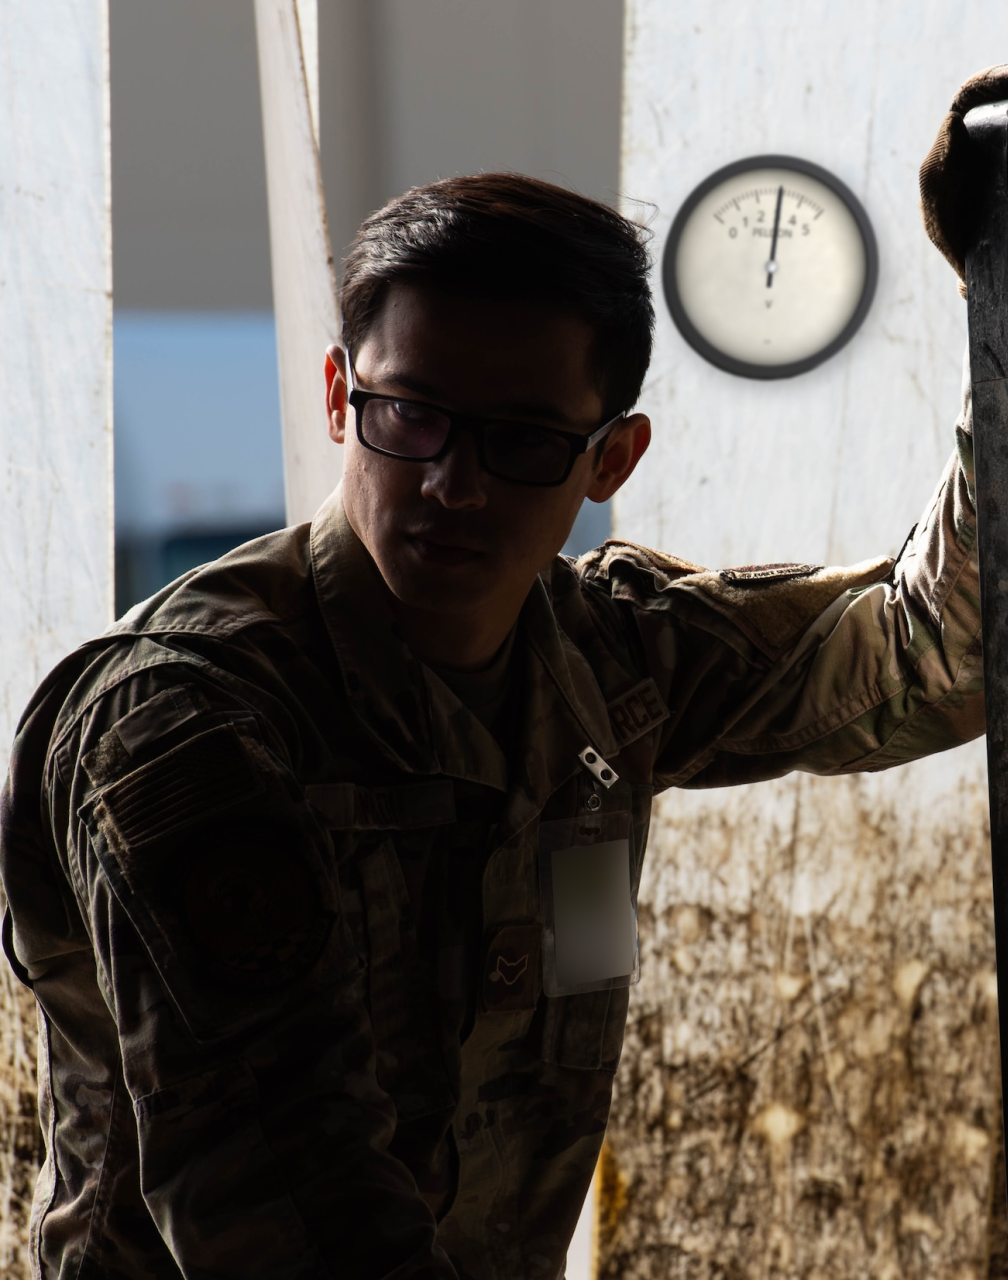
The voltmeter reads 3 V
